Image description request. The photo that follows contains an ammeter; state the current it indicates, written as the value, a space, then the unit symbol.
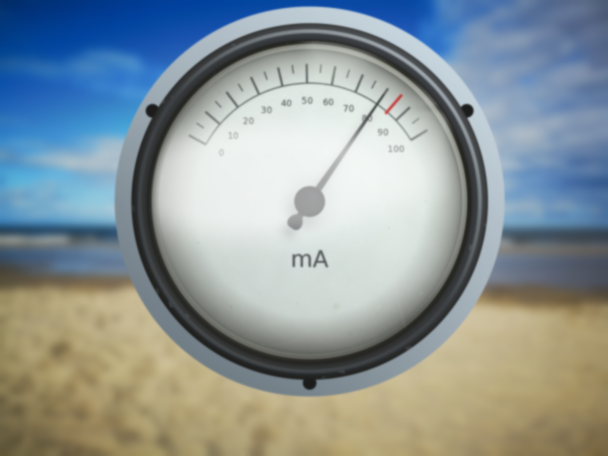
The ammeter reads 80 mA
